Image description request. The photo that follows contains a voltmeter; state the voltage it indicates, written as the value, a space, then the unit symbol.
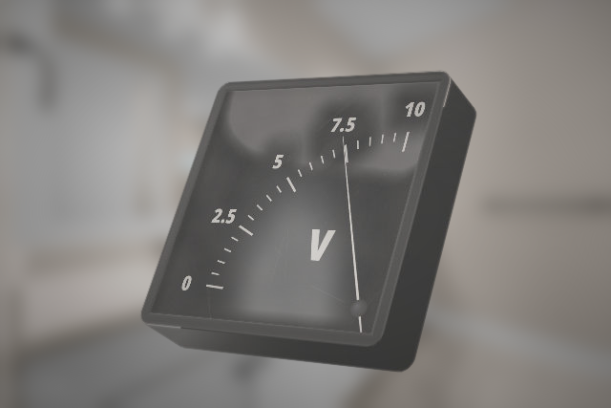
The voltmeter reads 7.5 V
